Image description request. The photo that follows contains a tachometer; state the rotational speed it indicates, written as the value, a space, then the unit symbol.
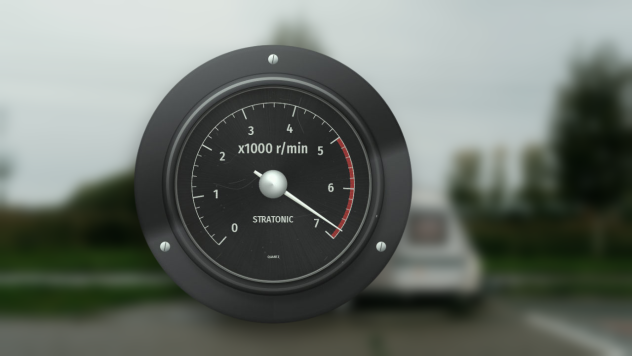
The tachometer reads 6800 rpm
